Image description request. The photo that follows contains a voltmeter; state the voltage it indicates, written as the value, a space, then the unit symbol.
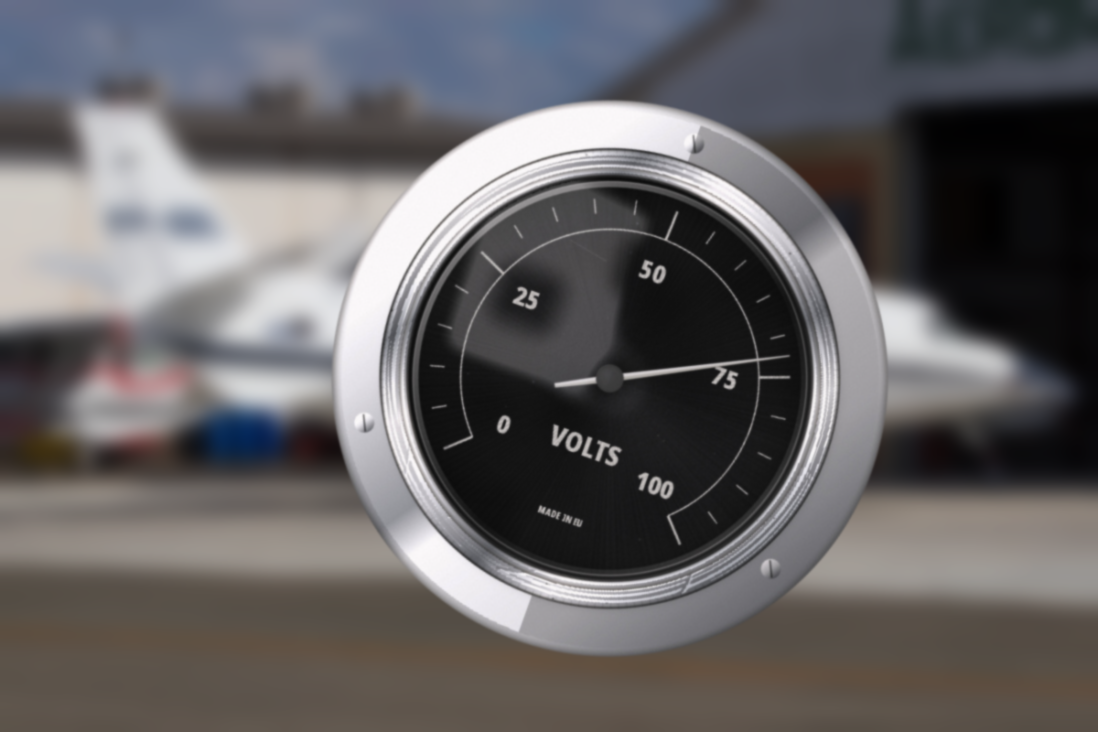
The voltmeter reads 72.5 V
